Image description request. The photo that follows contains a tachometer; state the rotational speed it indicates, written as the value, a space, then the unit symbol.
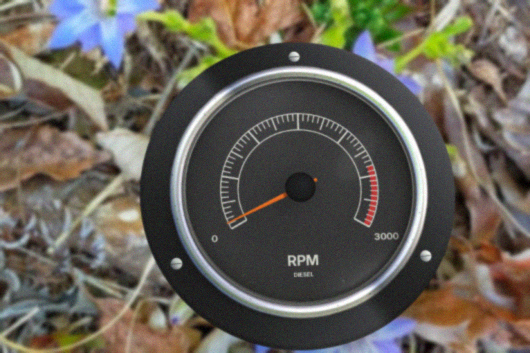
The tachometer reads 50 rpm
